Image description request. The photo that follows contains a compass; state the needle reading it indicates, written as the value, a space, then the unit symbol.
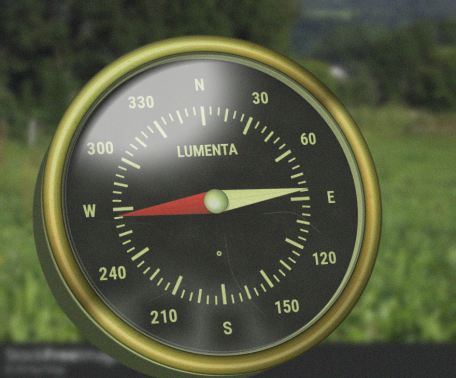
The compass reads 265 °
